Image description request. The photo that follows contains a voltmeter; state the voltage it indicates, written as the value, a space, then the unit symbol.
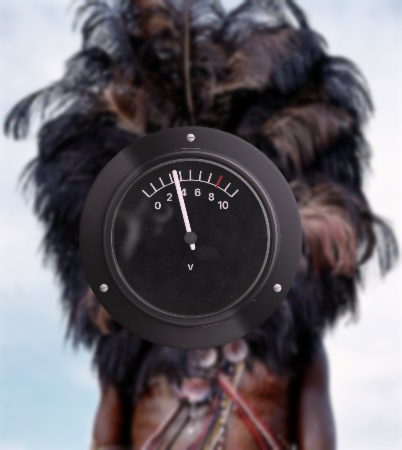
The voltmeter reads 3.5 V
